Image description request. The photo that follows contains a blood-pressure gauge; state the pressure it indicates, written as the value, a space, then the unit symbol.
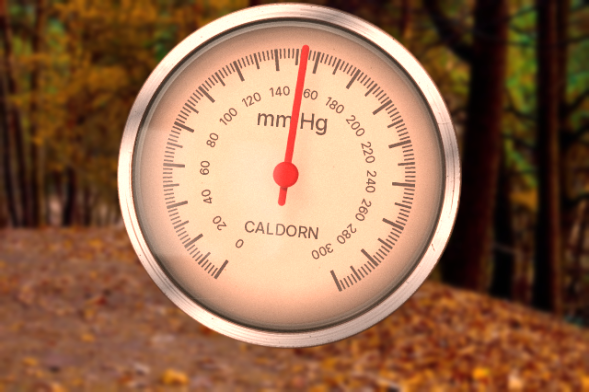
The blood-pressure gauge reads 154 mmHg
